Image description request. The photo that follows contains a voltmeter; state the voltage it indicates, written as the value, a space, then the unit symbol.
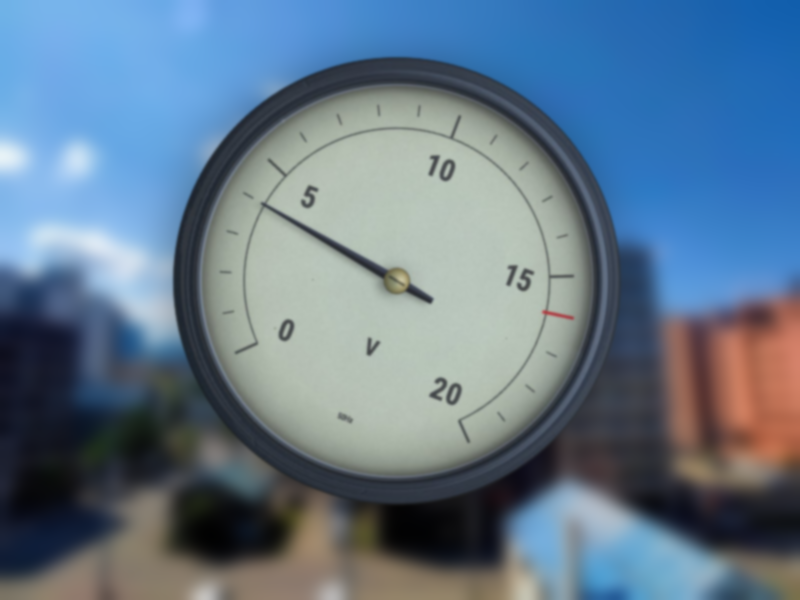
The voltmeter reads 4 V
